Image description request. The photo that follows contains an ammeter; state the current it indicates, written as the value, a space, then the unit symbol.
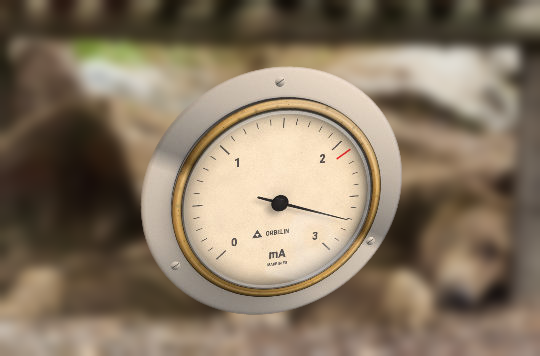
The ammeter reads 2.7 mA
